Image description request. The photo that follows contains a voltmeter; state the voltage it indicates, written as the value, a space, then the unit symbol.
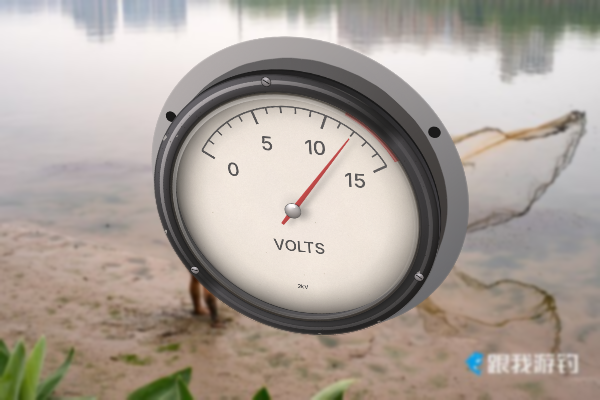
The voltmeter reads 12 V
